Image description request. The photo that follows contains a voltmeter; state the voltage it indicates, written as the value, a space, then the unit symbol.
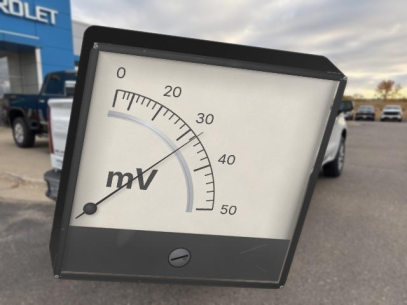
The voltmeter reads 32 mV
